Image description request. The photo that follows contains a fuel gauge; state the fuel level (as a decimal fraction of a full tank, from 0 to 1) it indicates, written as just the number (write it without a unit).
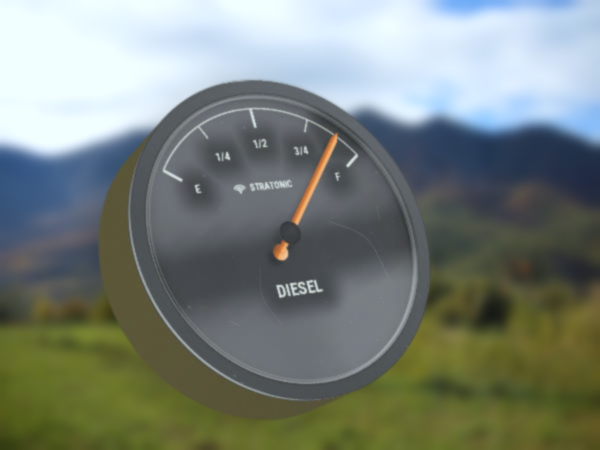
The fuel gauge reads 0.875
